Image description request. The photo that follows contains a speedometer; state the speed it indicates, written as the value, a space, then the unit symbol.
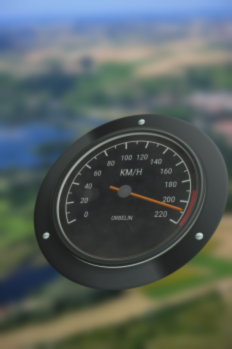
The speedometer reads 210 km/h
